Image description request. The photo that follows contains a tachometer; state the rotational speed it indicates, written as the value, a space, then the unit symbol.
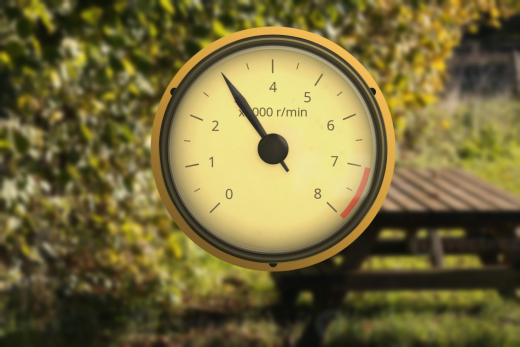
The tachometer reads 3000 rpm
